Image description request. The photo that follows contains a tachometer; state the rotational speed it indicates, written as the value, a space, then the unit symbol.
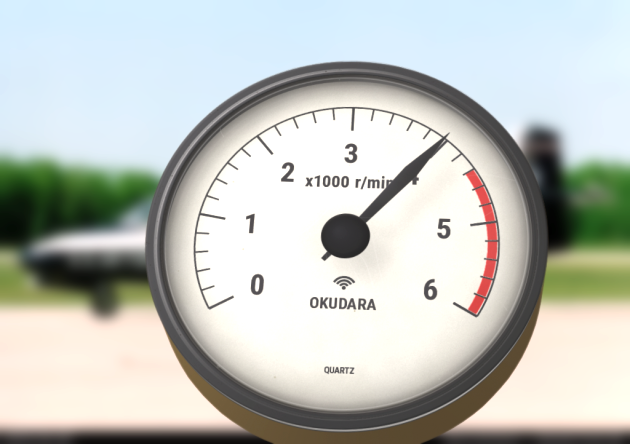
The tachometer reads 4000 rpm
